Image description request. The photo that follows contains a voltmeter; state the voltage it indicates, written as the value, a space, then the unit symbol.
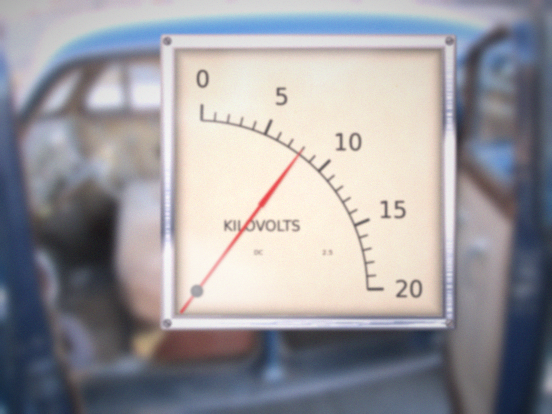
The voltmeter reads 8 kV
